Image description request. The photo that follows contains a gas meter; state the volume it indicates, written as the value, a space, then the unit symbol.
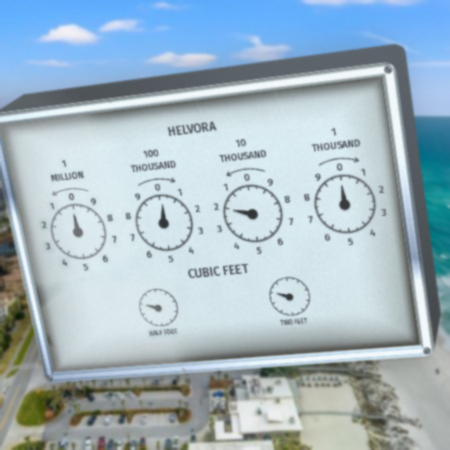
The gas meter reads 2000 ft³
